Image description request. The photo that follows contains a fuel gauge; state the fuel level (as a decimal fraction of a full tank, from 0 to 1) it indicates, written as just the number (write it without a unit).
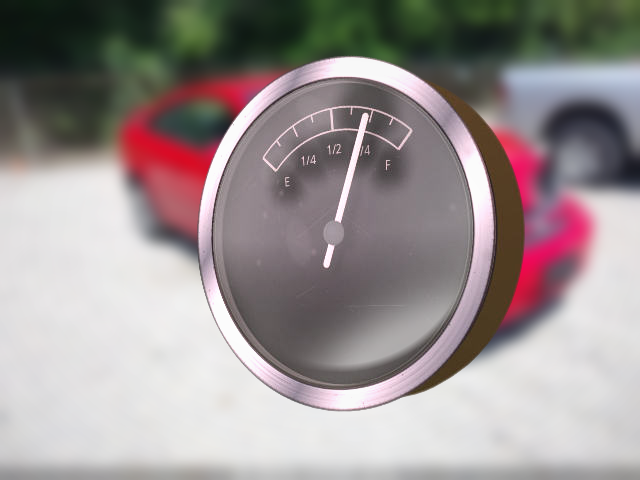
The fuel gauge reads 0.75
